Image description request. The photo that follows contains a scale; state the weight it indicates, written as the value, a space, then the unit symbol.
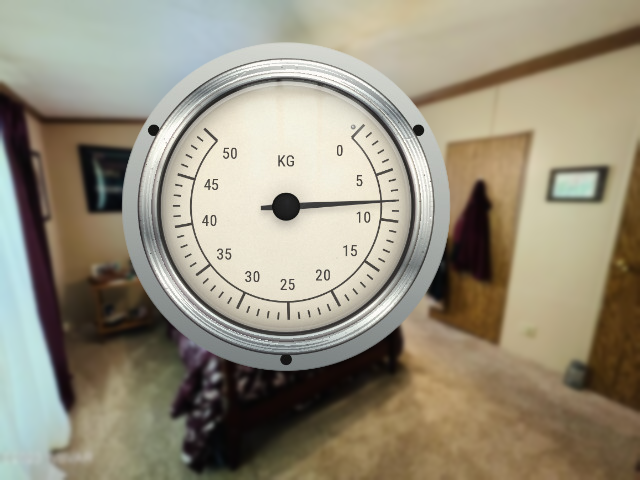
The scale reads 8 kg
